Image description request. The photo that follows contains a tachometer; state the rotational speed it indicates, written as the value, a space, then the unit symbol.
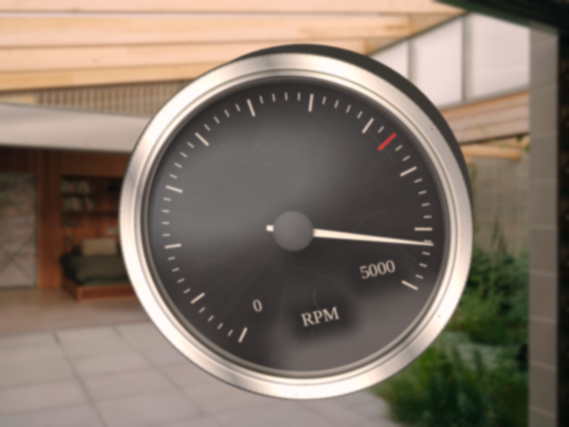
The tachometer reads 4600 rpm
